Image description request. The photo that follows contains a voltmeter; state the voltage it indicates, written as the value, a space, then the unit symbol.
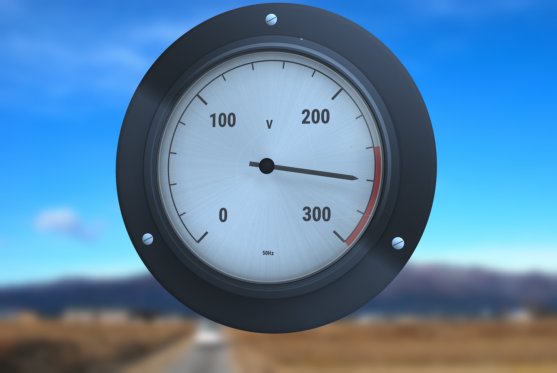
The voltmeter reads 260 V
